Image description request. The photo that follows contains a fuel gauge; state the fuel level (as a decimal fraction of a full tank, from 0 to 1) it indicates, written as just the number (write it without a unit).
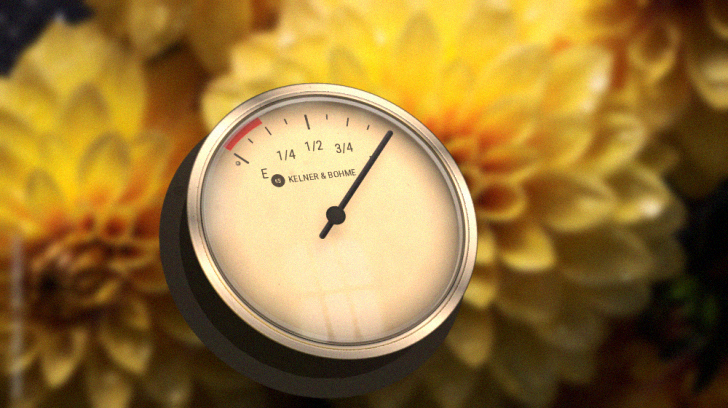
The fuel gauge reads 1
